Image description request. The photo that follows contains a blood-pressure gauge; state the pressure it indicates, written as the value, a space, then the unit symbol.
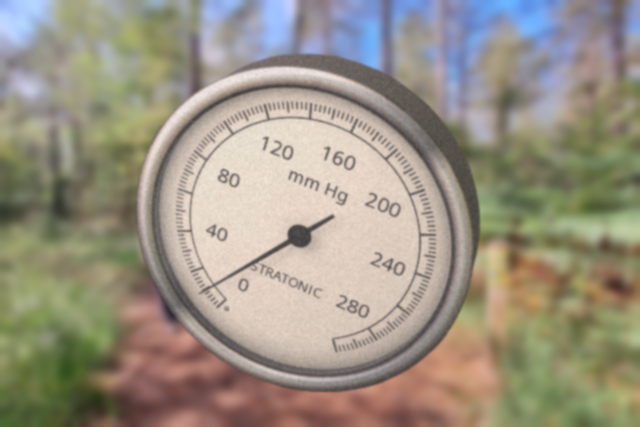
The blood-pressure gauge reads 10 mmHg
